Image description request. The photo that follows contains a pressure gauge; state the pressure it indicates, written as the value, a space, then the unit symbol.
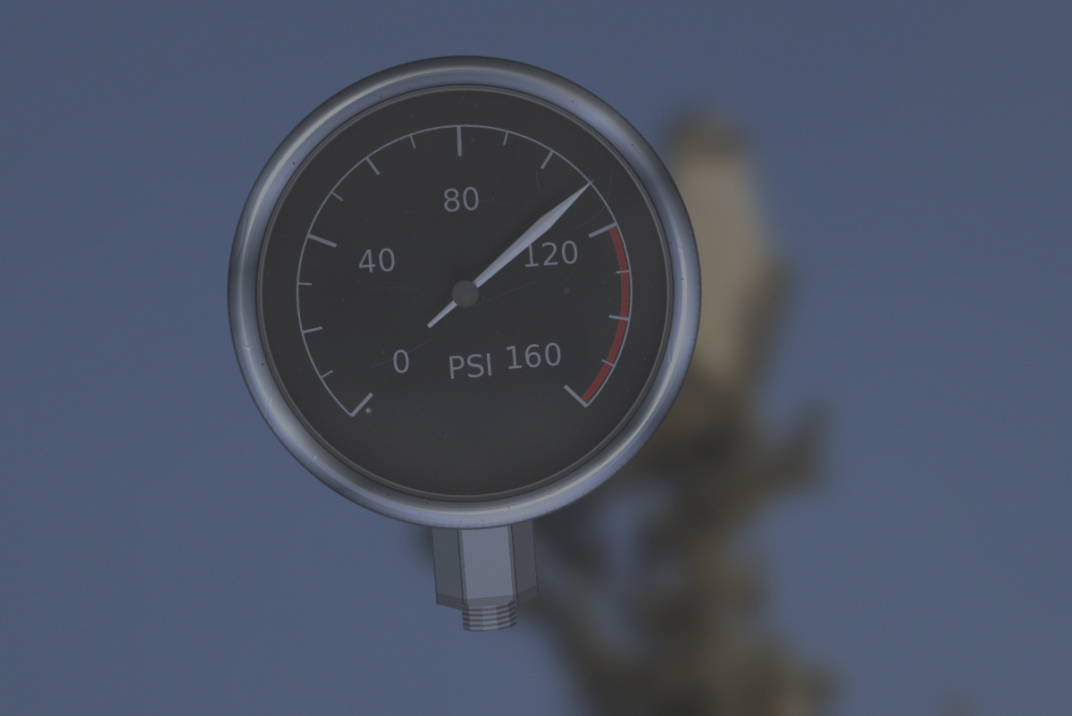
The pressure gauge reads 110 psi
